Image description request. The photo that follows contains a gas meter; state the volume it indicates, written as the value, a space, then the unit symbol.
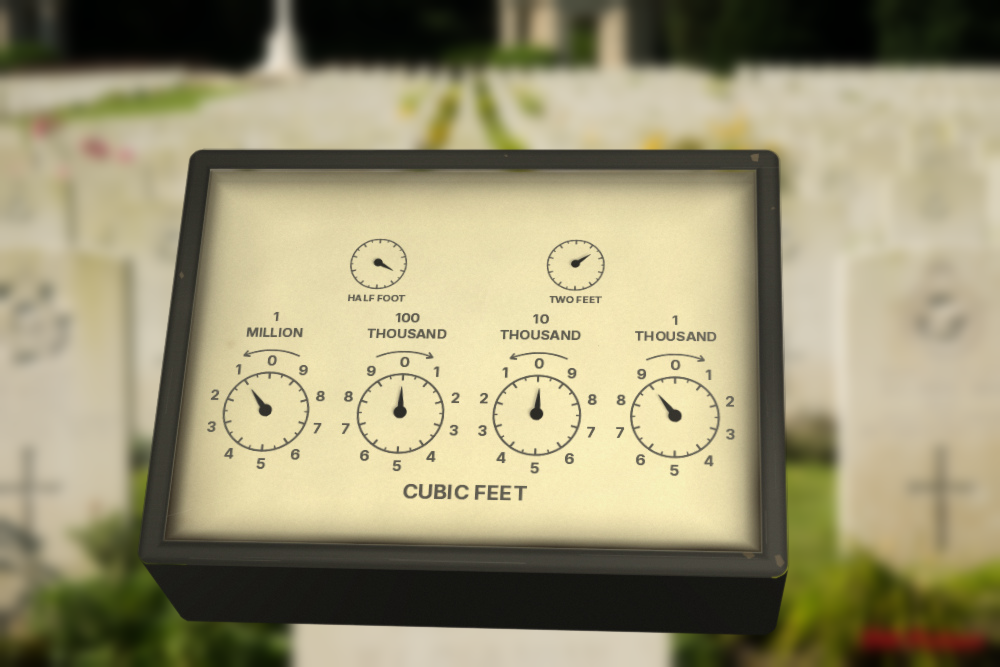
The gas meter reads 99900 ft³
